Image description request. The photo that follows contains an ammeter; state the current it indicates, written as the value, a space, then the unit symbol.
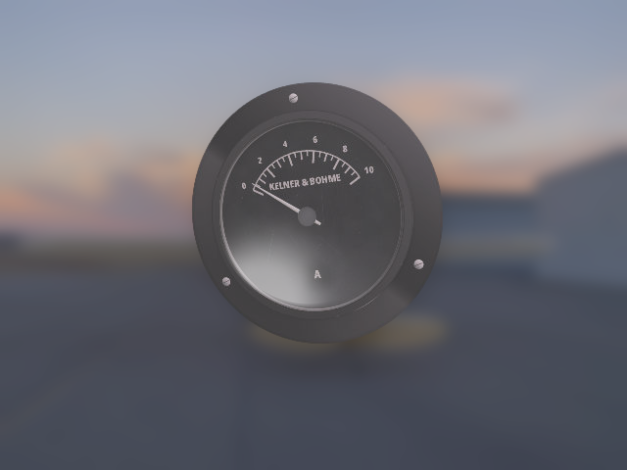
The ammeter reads 0.5 A
